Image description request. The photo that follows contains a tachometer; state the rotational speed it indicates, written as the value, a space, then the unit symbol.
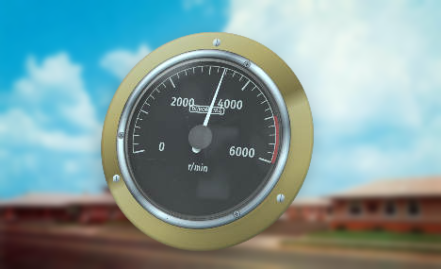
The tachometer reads 3400 rpm
